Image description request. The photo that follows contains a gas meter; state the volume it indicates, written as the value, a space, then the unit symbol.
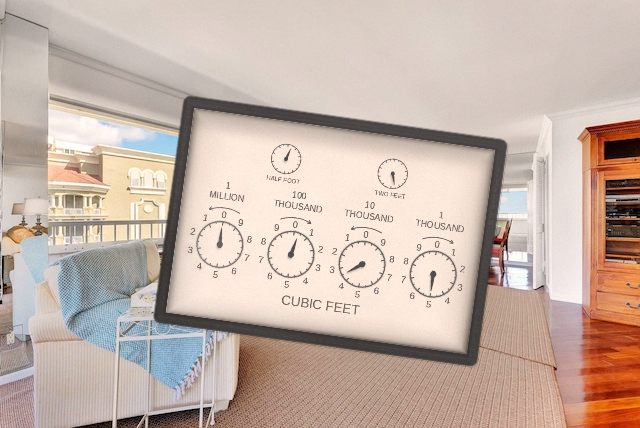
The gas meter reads 3500 ft³
